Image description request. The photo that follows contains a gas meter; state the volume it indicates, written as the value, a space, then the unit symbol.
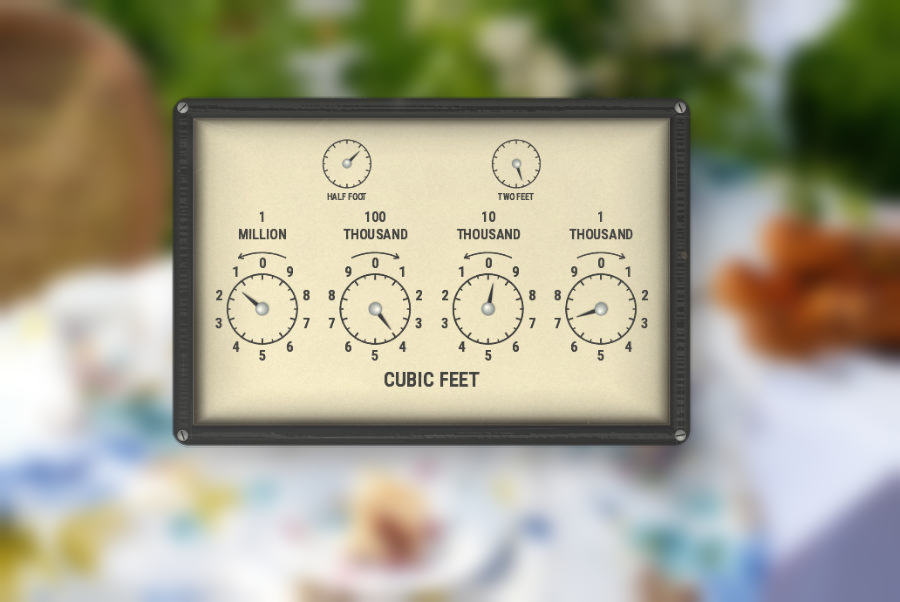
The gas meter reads 139700 ft³
